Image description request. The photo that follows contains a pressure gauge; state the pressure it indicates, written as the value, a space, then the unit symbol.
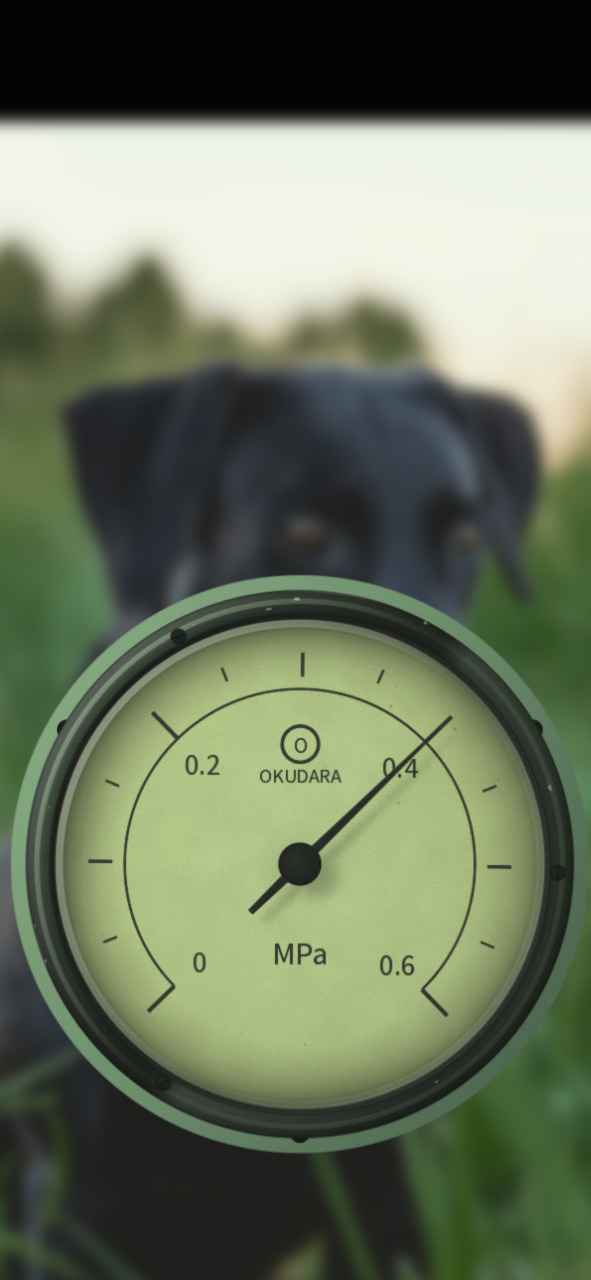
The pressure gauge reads 0.4 MPa
